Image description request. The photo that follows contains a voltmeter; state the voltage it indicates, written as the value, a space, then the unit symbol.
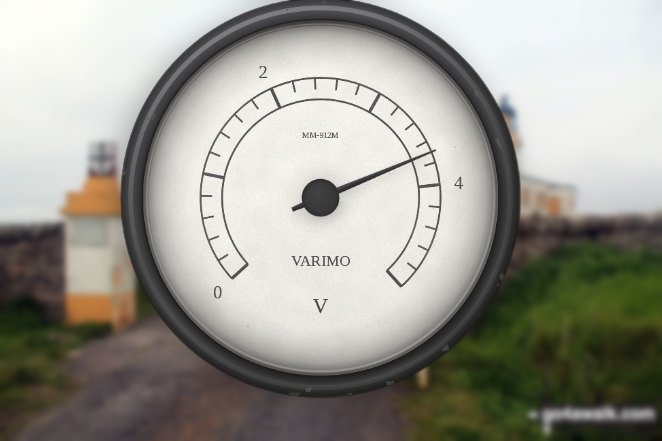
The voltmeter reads 3.7 V
